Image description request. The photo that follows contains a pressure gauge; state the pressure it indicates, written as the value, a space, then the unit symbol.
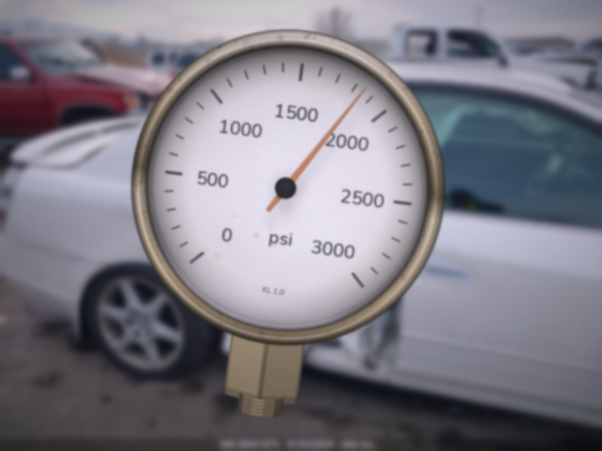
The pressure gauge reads 1850 psi
